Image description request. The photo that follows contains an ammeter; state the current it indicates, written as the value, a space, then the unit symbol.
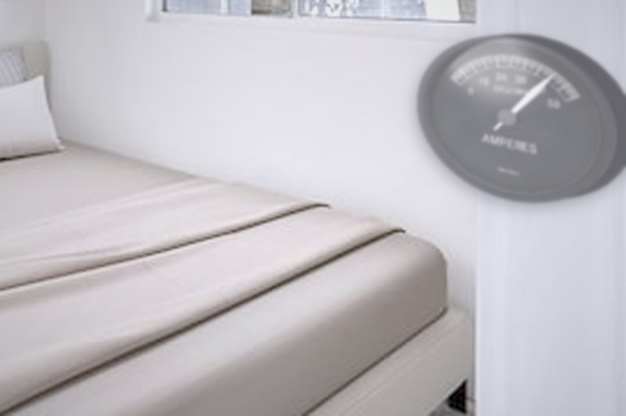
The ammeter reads 40 A
